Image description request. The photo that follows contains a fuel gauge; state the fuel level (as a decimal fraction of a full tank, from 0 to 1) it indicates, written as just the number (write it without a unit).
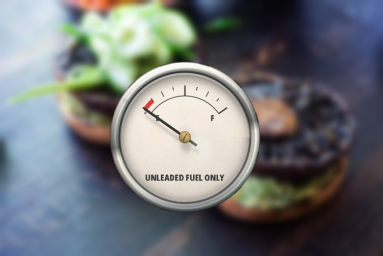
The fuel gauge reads 0
